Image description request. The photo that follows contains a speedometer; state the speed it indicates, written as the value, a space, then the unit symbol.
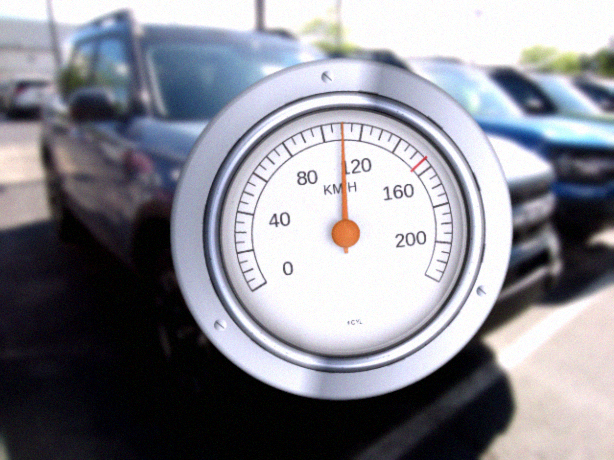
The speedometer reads 110 km/h
